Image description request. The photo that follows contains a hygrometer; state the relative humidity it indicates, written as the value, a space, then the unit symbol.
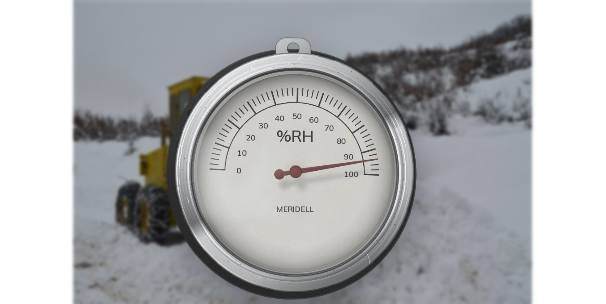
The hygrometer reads 94 %
